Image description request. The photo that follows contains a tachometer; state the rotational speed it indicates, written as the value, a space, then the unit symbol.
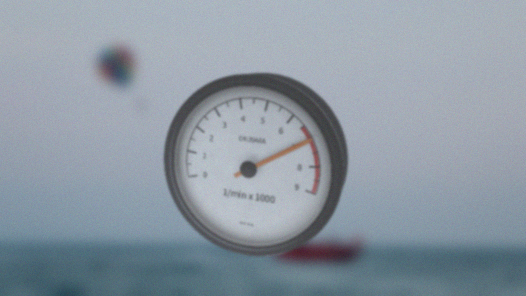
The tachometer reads 7000 rpm
